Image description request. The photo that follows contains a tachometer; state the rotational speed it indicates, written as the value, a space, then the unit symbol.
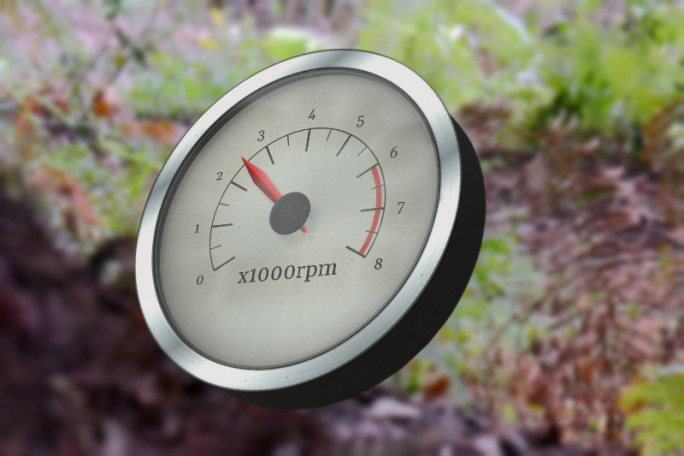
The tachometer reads 2500 rpm
